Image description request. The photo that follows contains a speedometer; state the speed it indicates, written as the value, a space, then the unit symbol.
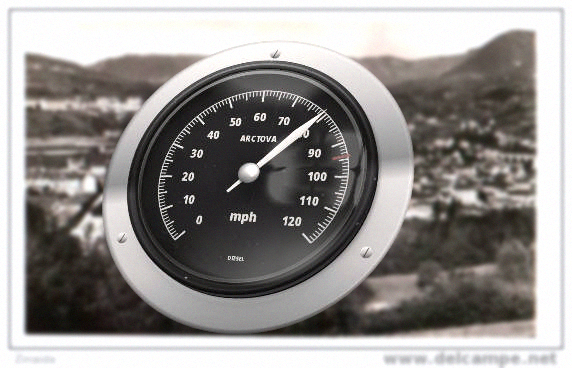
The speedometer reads 80 mph
